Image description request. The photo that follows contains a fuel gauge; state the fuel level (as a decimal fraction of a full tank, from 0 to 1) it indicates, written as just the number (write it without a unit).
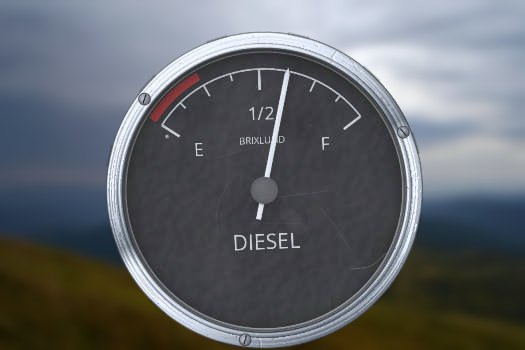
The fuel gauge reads 0.625
